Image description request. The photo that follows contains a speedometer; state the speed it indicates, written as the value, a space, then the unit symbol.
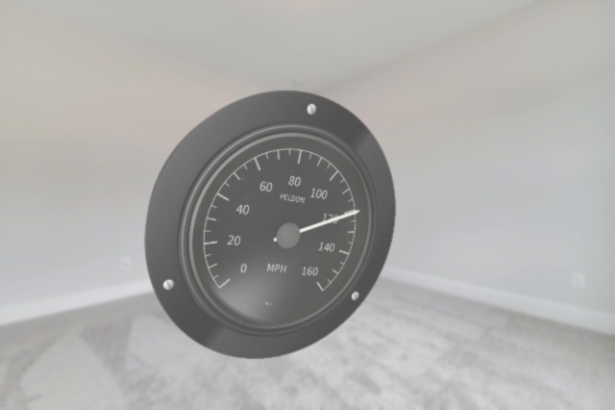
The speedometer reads 120 mph
